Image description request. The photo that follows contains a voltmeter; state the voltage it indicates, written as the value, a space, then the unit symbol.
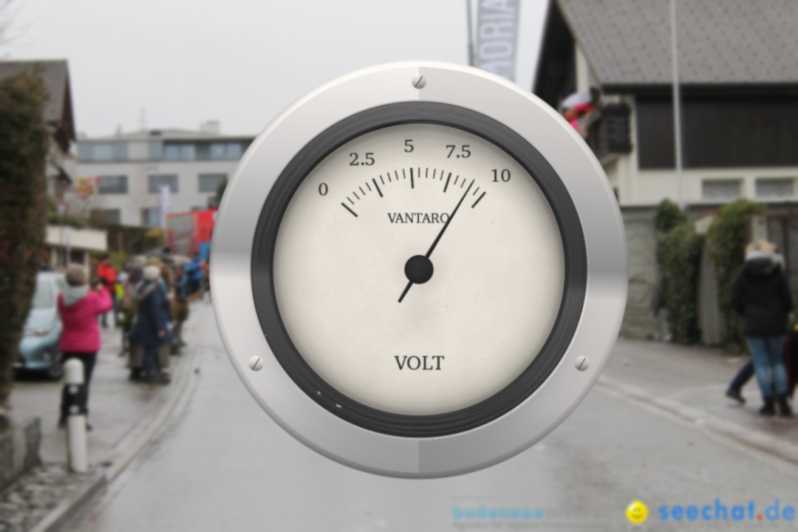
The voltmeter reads 9 V
